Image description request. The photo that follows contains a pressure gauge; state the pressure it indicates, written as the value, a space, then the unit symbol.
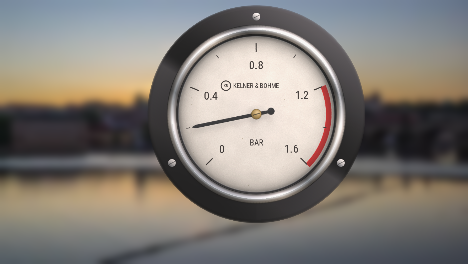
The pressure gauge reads 0.2 bar
